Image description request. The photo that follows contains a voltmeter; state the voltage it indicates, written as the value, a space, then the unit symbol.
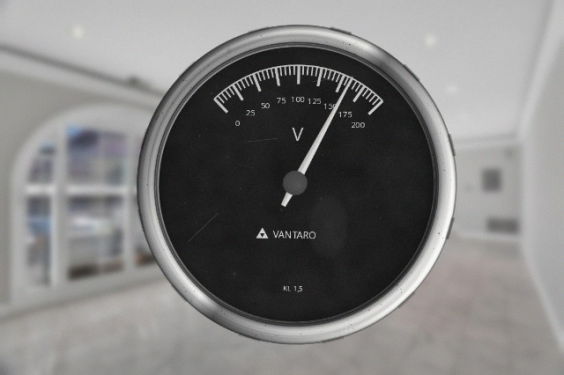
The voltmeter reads 160 V
